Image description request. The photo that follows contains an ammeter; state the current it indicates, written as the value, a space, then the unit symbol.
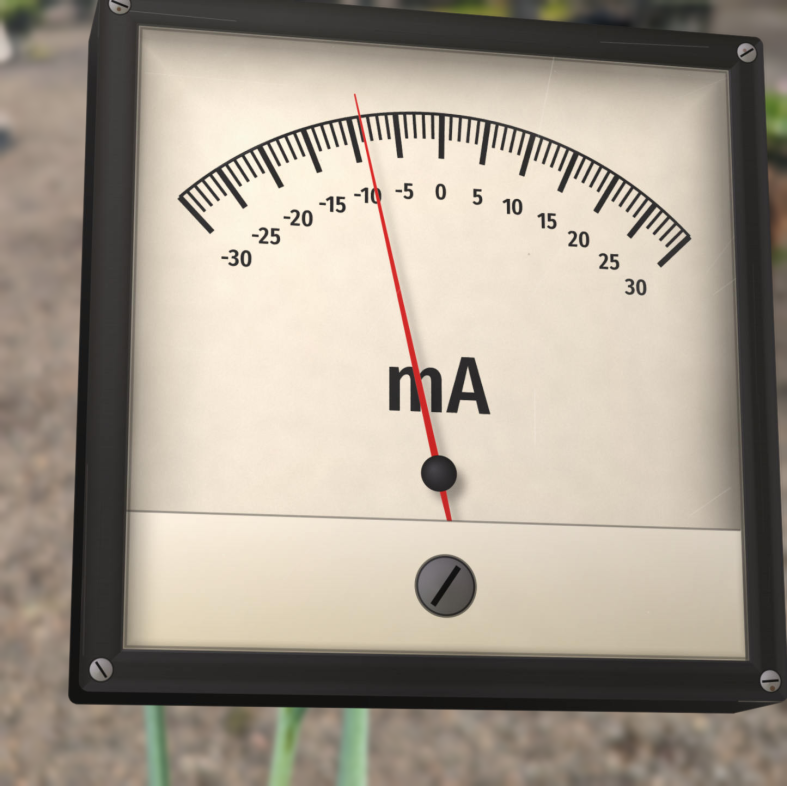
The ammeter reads -9 mA
